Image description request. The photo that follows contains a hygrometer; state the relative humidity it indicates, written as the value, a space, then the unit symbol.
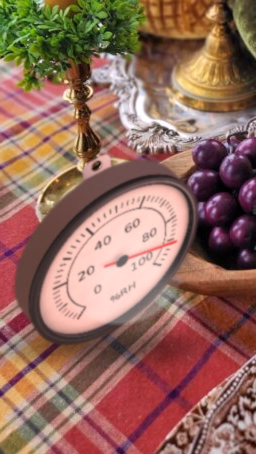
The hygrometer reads 90 %
